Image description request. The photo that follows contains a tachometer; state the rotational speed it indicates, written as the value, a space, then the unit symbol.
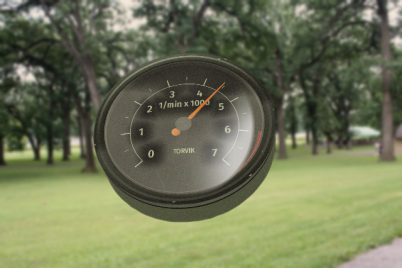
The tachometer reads 4500 rpm
